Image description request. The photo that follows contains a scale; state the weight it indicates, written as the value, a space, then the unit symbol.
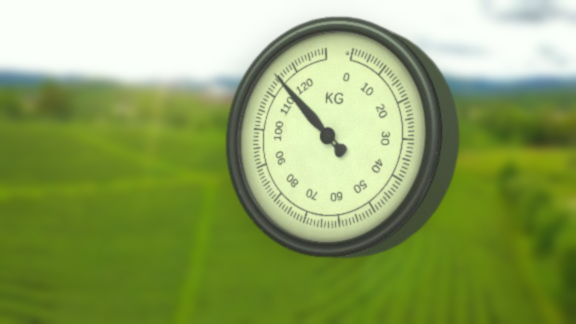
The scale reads 115 kg
